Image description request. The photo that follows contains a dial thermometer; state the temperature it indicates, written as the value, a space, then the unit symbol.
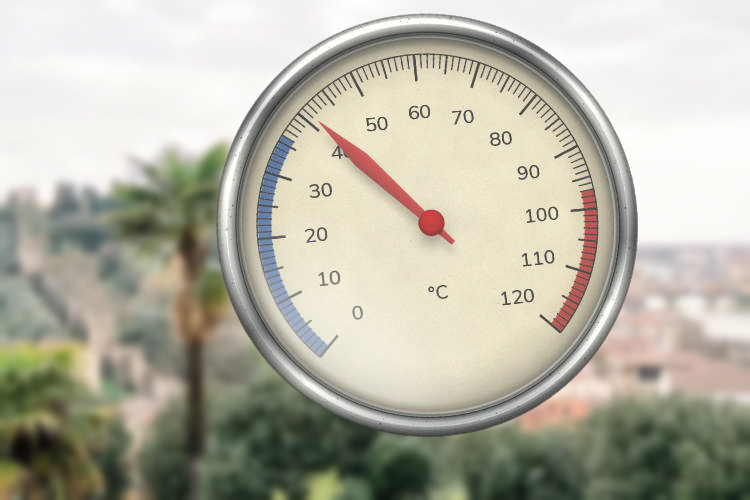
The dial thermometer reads 41 °C
